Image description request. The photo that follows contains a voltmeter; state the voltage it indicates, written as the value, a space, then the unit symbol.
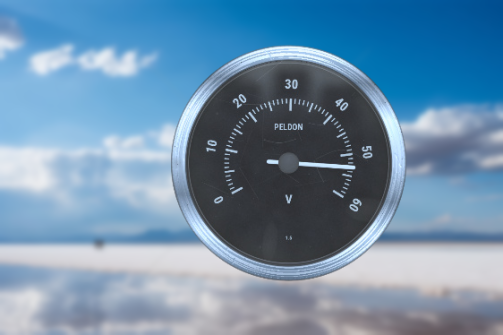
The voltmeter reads 53 V
